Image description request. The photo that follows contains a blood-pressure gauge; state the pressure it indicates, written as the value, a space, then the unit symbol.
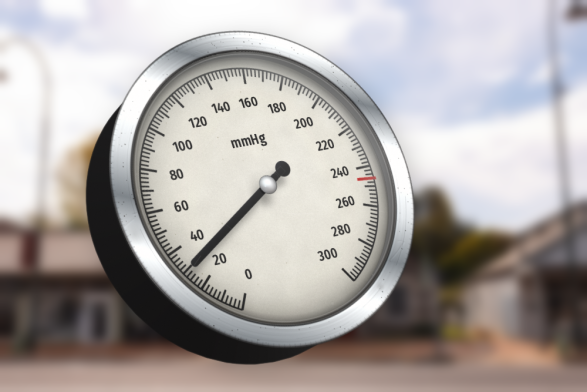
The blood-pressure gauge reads 30 mmHg
